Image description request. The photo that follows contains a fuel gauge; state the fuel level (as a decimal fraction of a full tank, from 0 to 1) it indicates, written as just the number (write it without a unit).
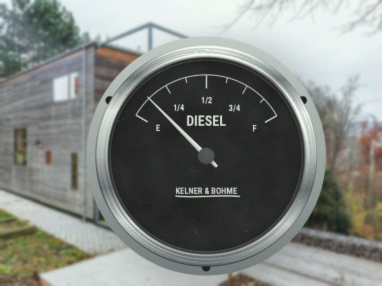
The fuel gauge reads 0.125
